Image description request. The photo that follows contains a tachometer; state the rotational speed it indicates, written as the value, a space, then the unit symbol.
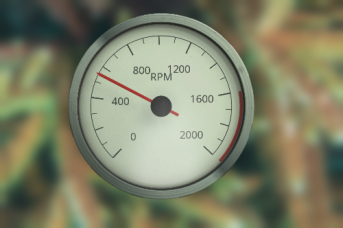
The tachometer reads 550 rpm
